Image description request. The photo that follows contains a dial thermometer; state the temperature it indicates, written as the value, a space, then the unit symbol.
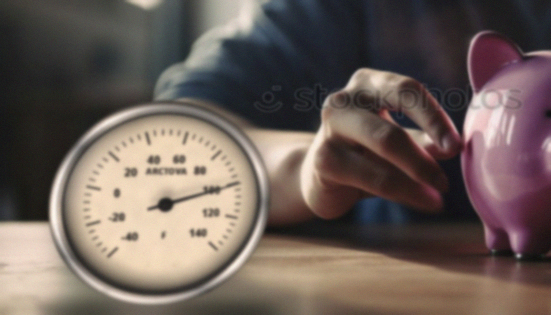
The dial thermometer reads 100 °F
